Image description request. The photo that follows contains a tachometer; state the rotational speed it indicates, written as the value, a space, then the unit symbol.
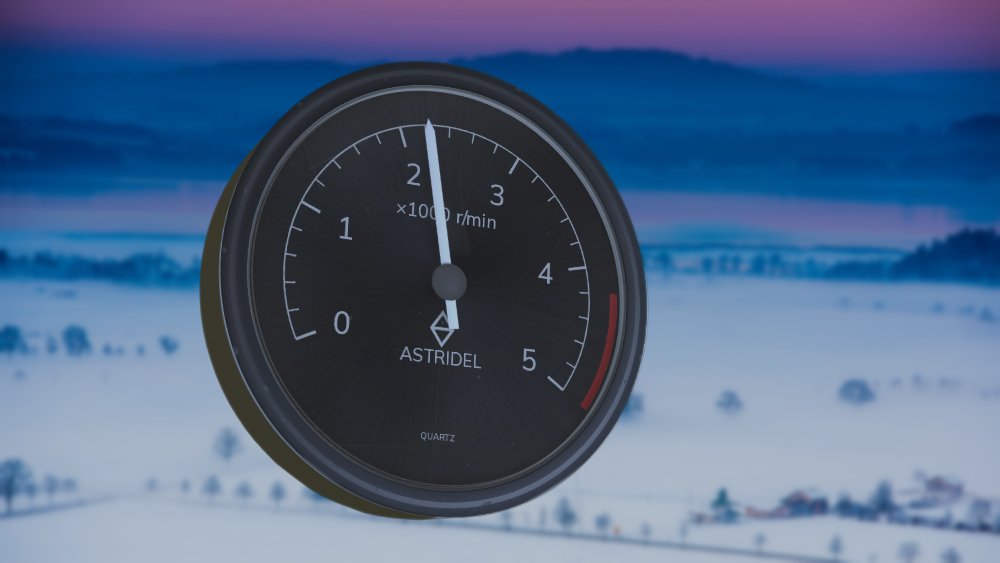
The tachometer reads 2200 rpm
